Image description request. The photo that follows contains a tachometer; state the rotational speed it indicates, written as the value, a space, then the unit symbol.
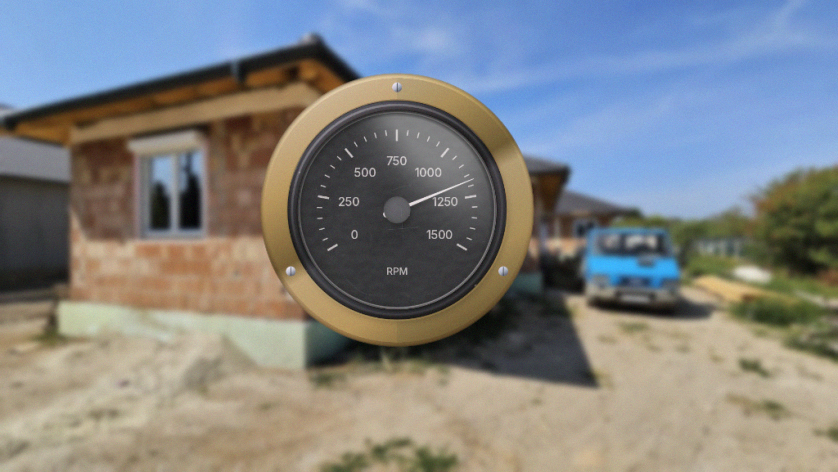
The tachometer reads 1175 rpm
